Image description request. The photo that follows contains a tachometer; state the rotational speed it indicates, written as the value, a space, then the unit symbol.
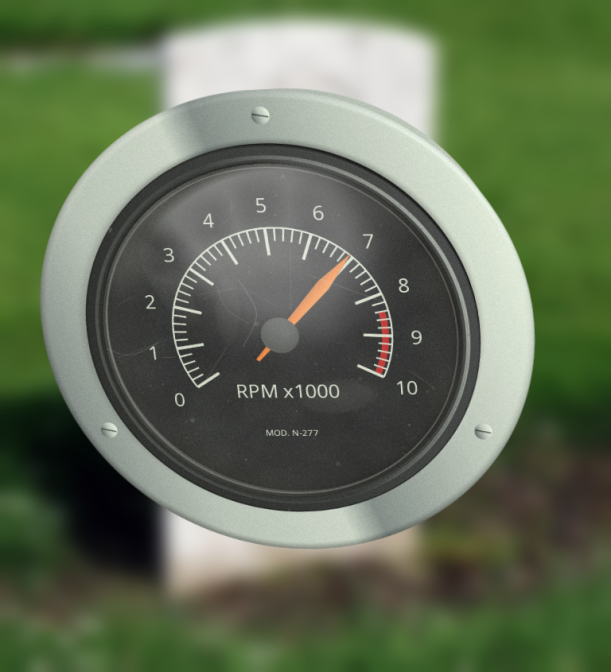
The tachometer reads 6900 rpm
